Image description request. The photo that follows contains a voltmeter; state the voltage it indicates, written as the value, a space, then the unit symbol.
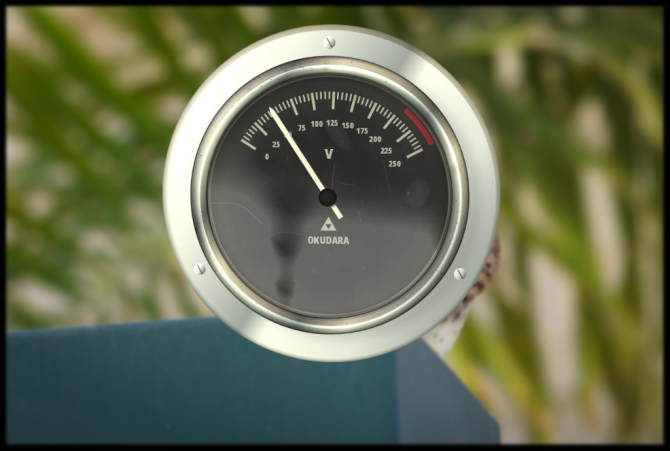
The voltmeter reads 50 V
